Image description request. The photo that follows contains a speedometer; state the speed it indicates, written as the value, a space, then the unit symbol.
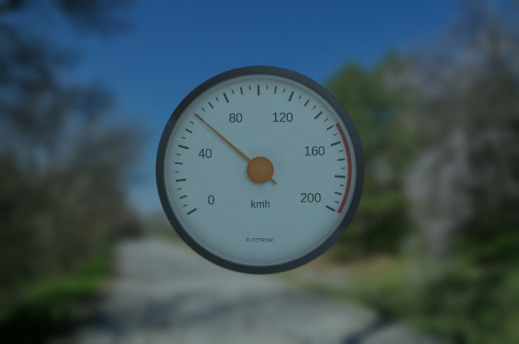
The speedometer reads 60 km/h
